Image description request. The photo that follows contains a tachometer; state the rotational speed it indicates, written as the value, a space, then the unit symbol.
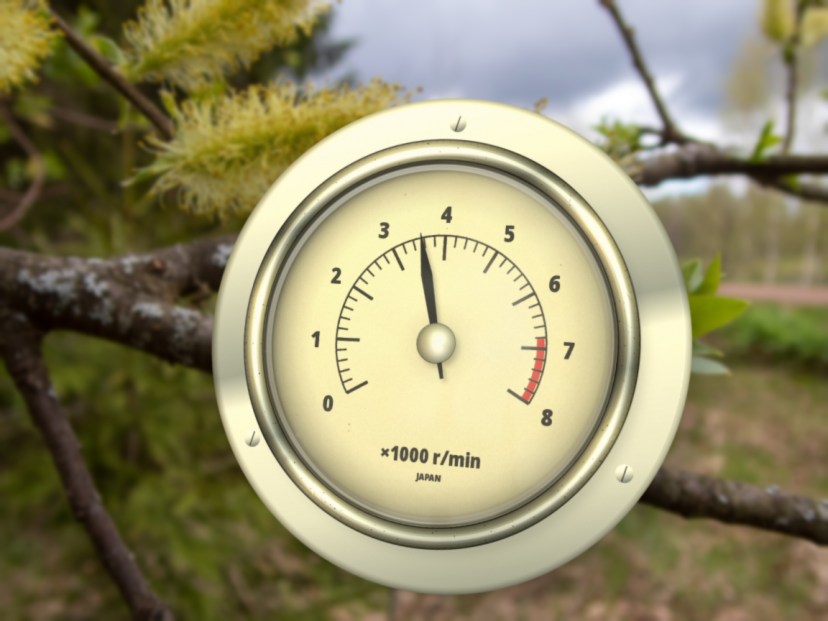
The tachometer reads 3600 rpm
